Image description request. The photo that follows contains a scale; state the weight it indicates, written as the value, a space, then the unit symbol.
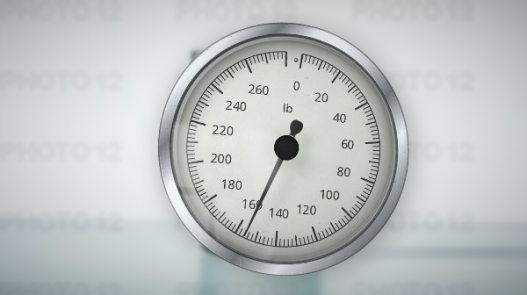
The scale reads 156 lb
